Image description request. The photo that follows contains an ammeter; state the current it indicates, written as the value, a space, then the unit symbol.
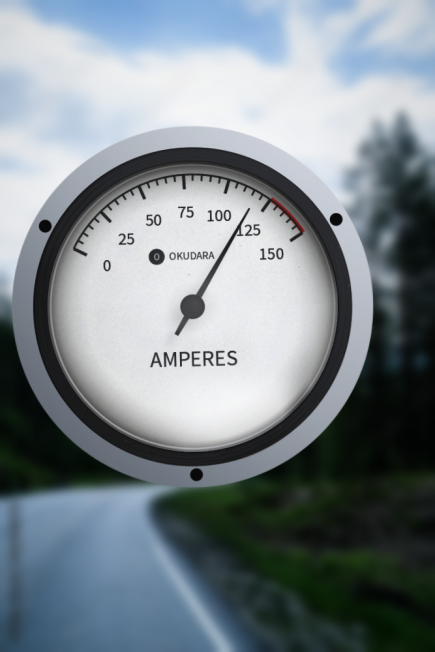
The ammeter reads 117.5 A
